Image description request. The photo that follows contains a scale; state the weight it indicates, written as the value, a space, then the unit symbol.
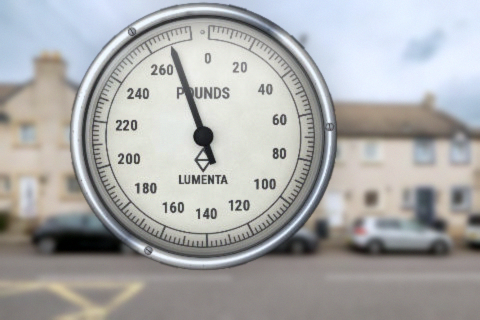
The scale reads 270 lb
